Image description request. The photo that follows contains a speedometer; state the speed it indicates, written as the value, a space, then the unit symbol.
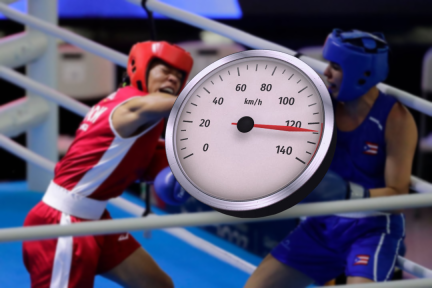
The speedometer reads 125 km/h
